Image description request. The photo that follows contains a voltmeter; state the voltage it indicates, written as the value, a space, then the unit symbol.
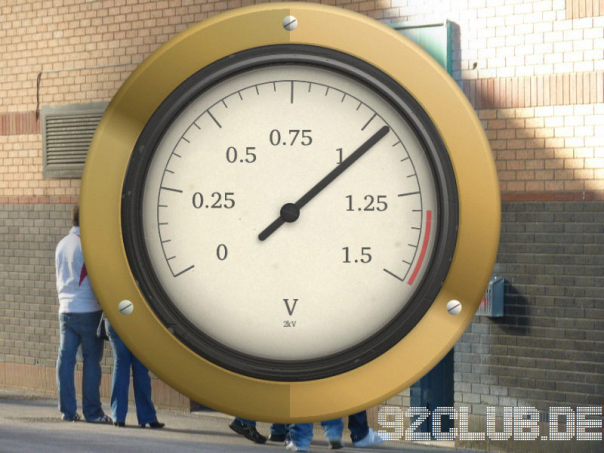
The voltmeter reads 1.05 V
